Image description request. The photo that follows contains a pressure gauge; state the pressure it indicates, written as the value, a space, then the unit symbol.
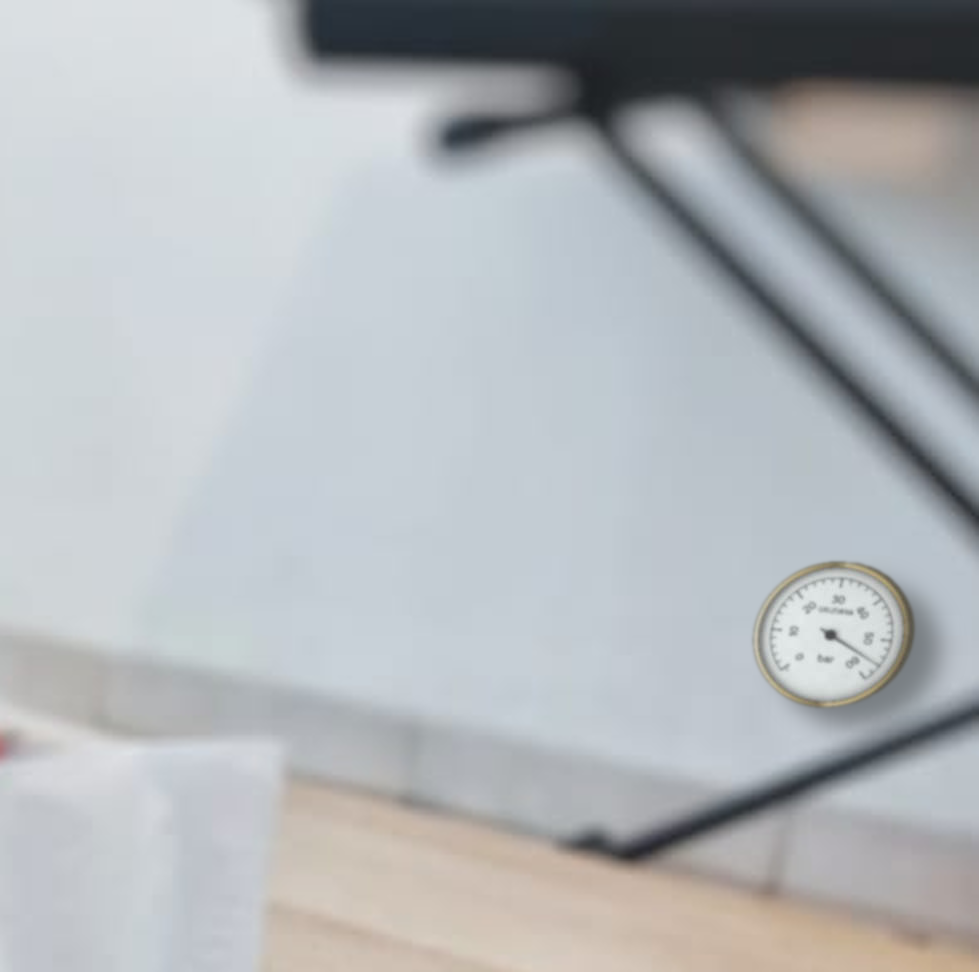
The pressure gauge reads 56 bar
